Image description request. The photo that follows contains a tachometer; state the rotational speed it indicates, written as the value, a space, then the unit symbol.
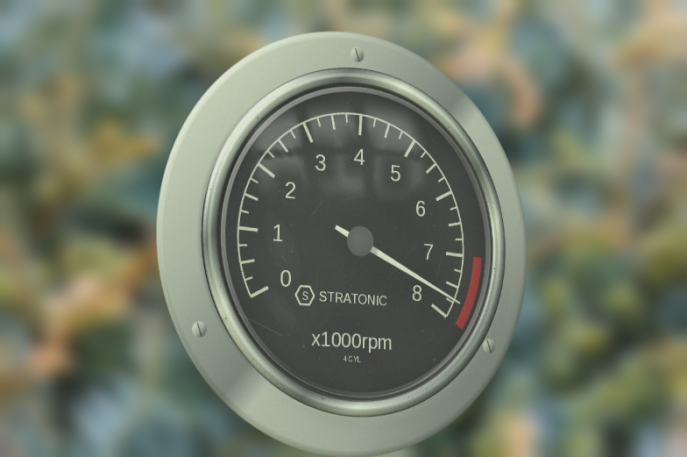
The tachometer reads 7750 rpm
